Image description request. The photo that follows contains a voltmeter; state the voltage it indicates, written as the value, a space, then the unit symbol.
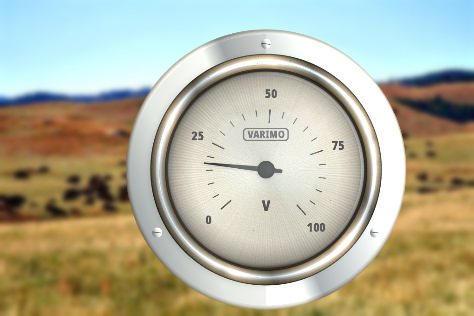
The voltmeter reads 17.5 V
